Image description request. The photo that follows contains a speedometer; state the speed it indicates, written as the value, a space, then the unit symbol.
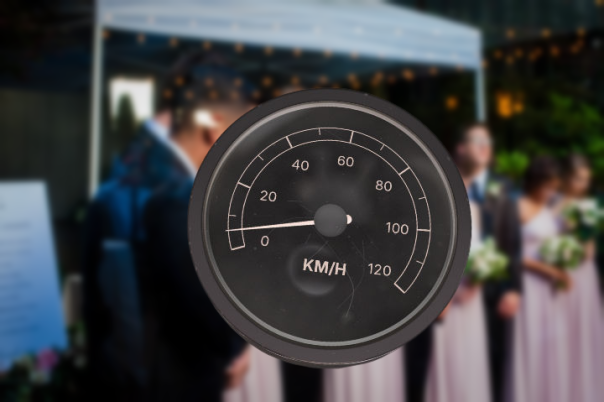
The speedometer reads 5 km/h
